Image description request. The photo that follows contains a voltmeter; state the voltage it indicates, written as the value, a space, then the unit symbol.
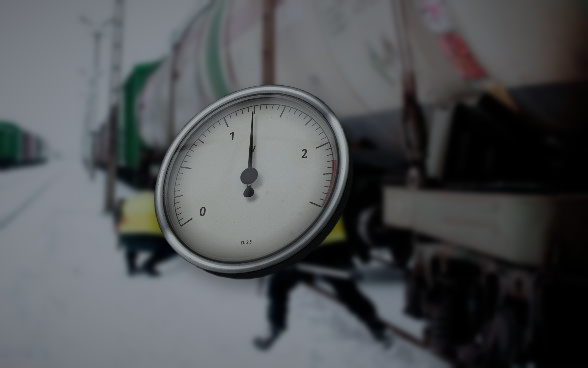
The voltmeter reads 1.25 V
